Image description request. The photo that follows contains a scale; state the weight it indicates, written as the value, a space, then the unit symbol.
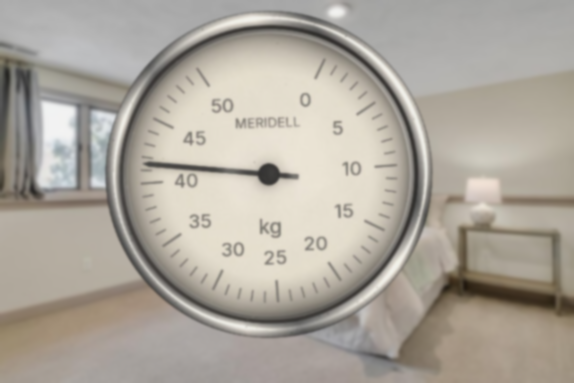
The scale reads 41.5 kg
